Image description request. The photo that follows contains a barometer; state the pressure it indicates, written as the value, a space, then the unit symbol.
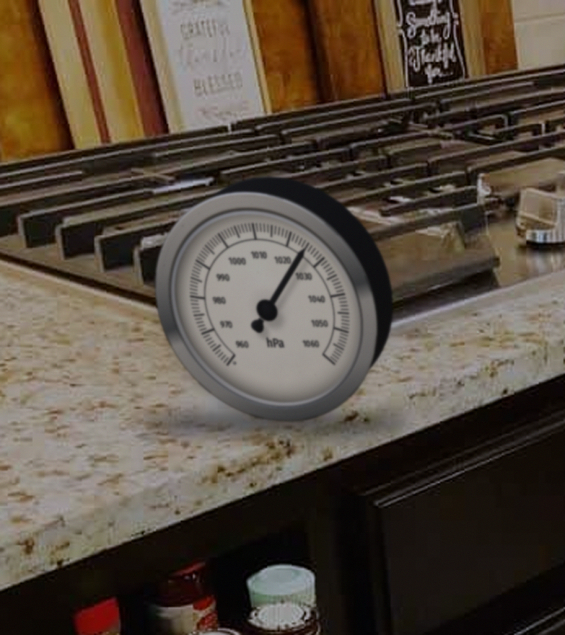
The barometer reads 1025 hPa
